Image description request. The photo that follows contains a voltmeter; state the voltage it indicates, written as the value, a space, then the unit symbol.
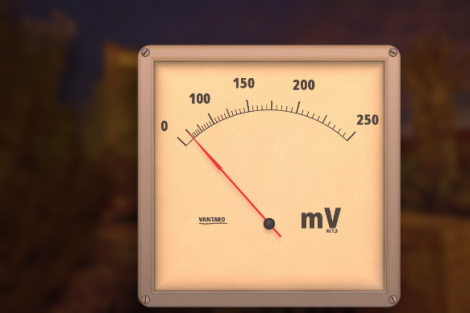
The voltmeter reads 50 mV
